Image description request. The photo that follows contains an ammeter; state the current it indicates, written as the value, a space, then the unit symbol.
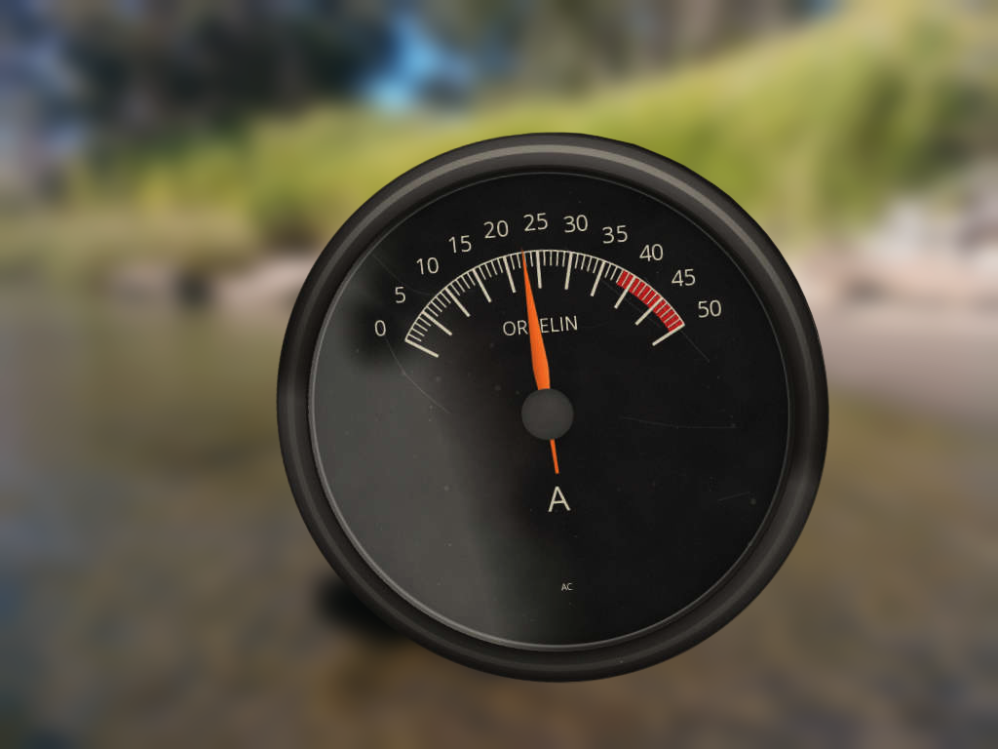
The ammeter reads 23 A
